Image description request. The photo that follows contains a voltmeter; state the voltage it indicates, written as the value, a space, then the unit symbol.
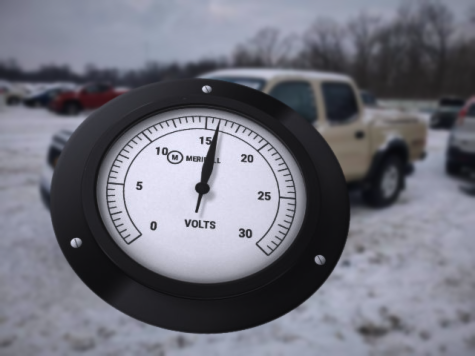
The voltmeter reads 16 V
